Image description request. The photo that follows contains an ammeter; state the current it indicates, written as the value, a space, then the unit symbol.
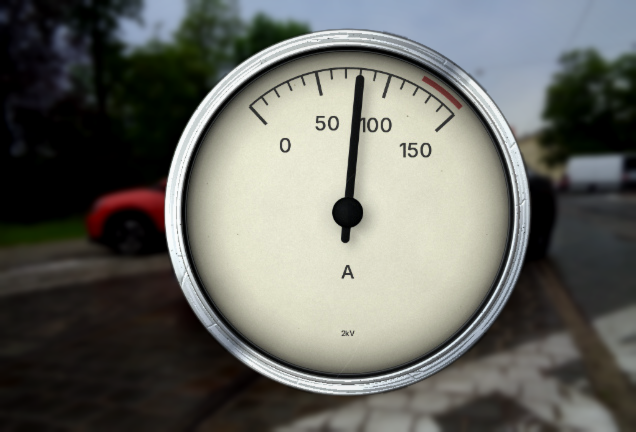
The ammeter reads 80 A
